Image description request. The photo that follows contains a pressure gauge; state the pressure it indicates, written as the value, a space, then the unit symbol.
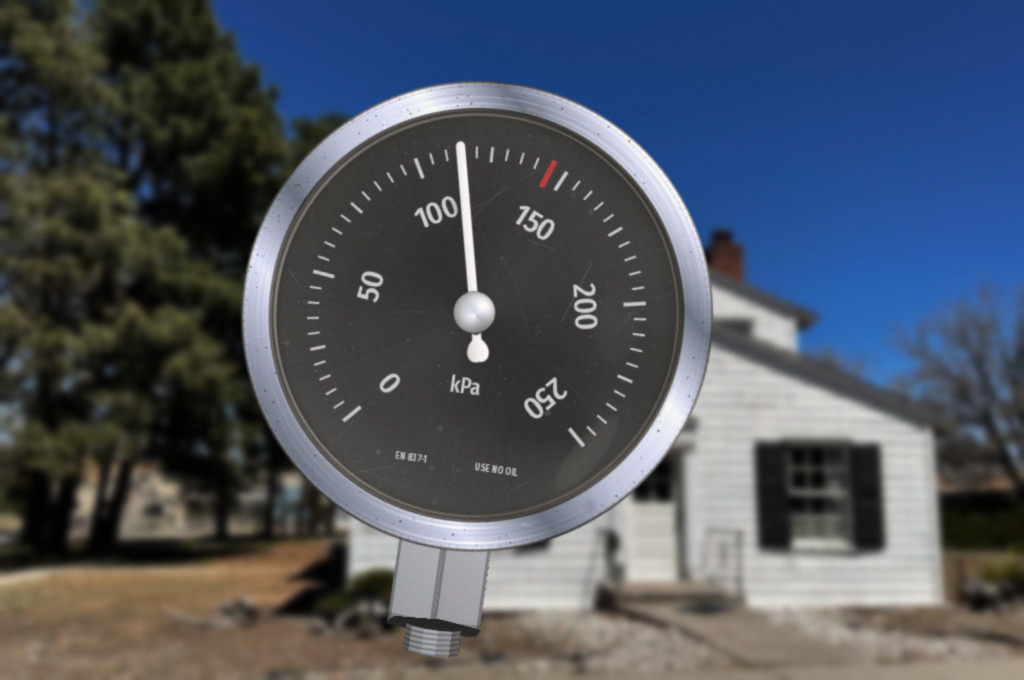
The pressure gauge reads 115 kPa
